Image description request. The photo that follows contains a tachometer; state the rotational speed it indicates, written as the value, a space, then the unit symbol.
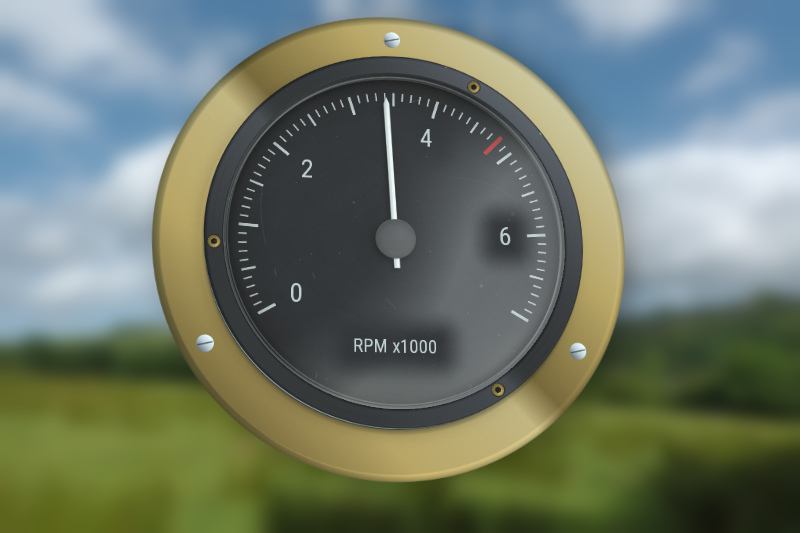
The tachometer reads 3400 rpm
